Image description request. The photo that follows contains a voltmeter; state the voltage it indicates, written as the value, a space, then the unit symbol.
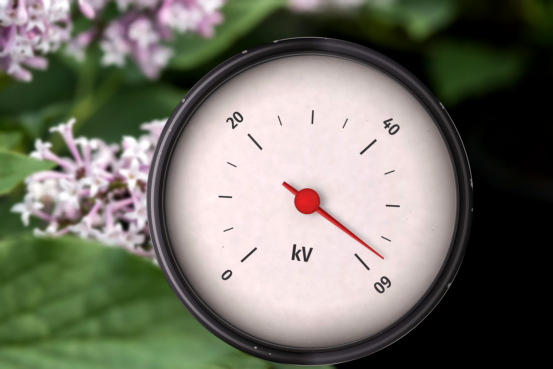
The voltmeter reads 57.5 kV
